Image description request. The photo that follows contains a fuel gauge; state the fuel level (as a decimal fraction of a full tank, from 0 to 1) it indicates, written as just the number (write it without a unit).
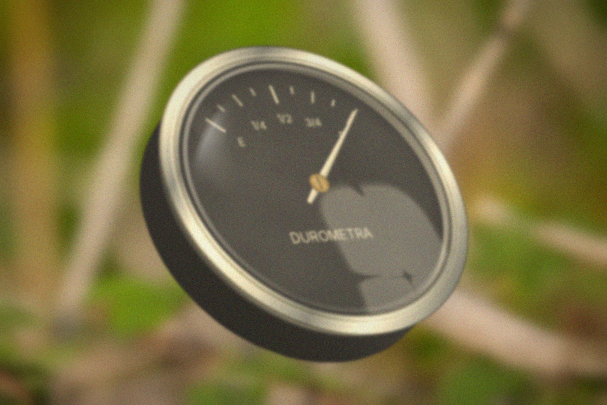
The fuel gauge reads 1
